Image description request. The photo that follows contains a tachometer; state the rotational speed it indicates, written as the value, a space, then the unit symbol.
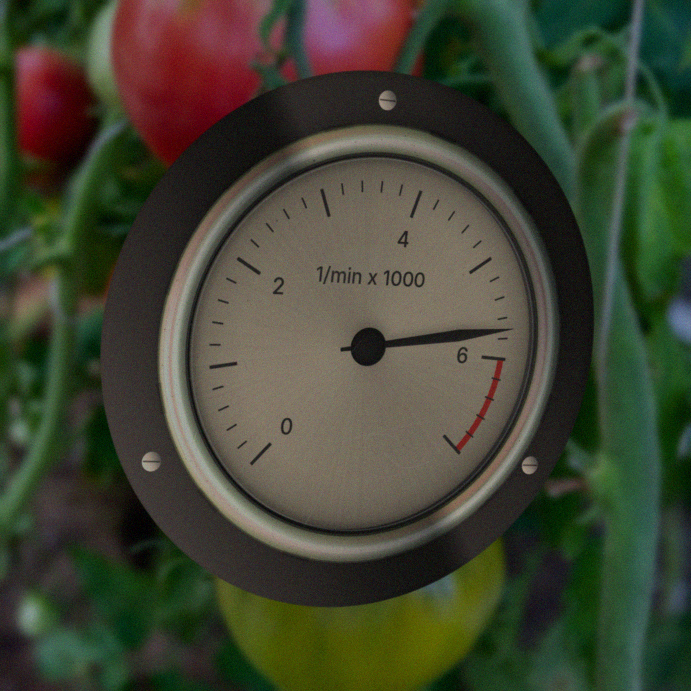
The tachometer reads 5700 rpm
